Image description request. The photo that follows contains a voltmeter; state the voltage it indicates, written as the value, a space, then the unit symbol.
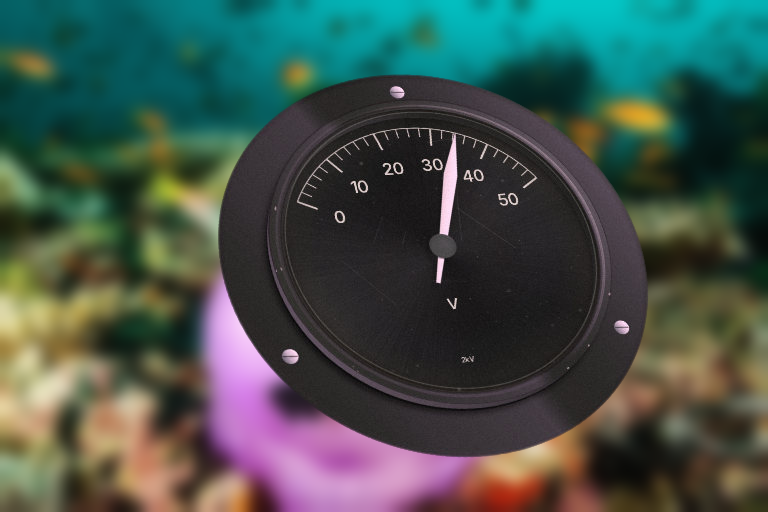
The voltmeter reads 34 V
